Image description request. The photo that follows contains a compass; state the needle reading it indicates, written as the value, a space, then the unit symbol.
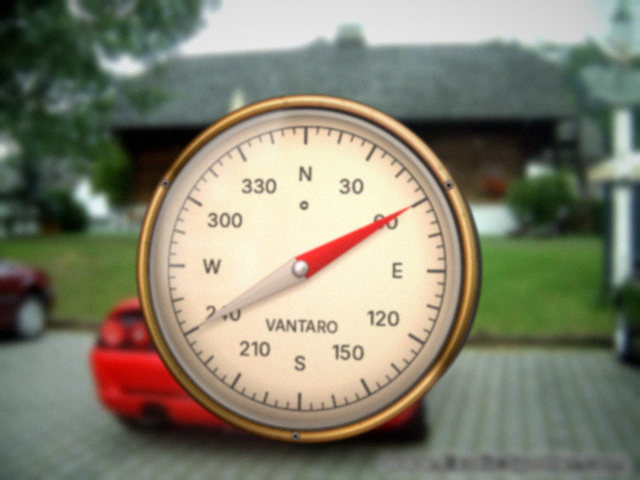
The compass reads 60 °
